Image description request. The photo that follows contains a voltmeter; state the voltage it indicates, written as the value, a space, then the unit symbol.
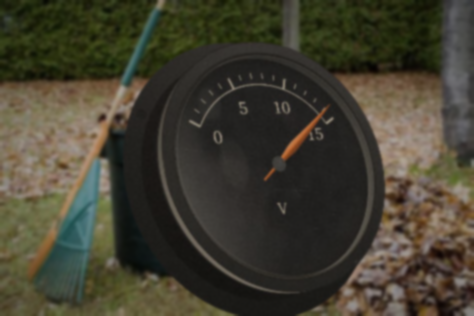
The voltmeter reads 14 V
